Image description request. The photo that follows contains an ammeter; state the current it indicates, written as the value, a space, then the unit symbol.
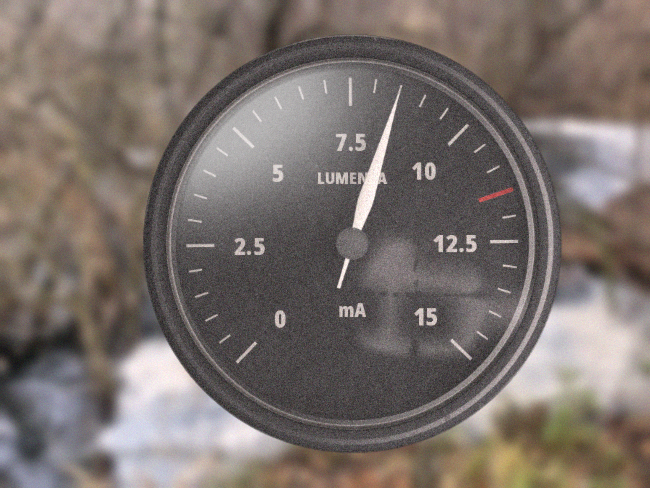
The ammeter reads 8.5 mA
